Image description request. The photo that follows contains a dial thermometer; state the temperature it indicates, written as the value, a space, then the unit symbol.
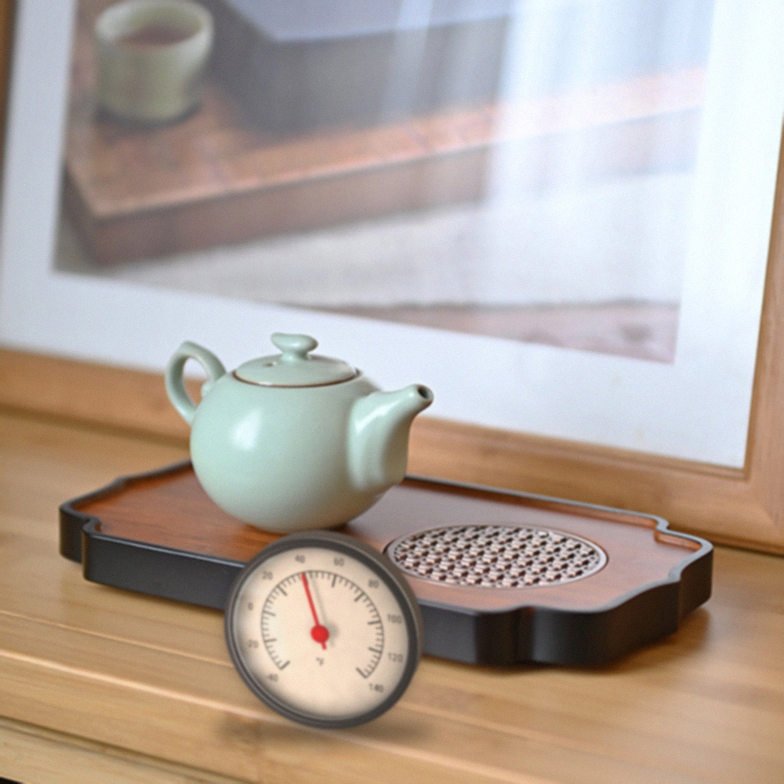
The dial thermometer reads 40 °F
